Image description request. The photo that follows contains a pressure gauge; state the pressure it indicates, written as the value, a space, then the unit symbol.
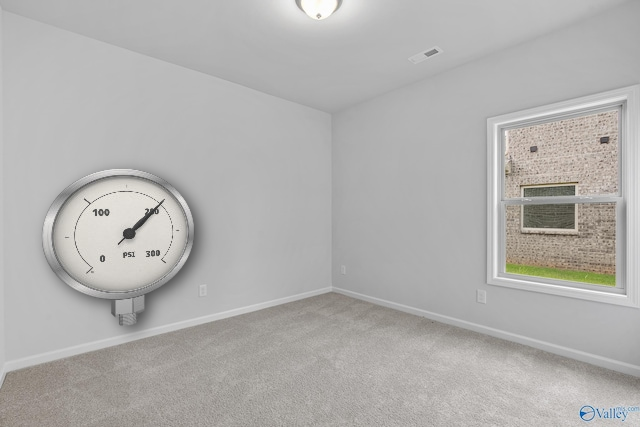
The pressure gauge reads 200 psi
